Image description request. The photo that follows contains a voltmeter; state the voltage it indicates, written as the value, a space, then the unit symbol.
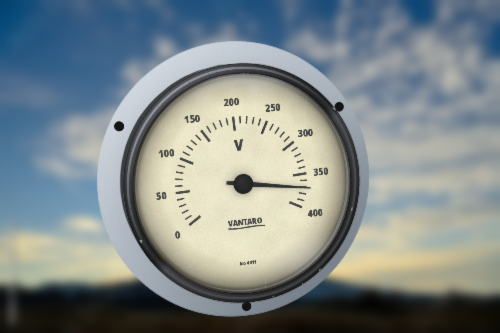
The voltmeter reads 370 V
